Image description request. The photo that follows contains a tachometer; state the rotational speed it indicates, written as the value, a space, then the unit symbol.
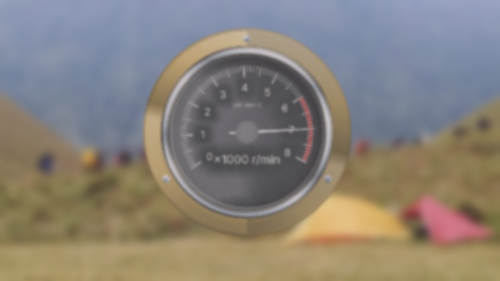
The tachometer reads 7000 rpm
